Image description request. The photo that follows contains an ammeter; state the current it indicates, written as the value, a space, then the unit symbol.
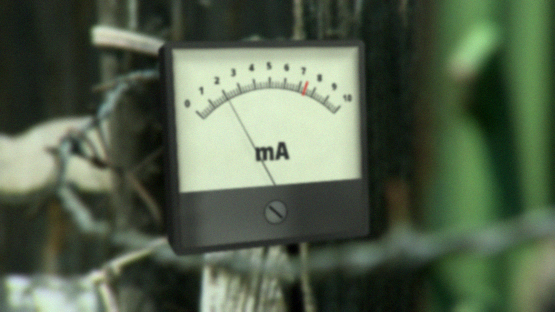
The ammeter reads 2 mA
